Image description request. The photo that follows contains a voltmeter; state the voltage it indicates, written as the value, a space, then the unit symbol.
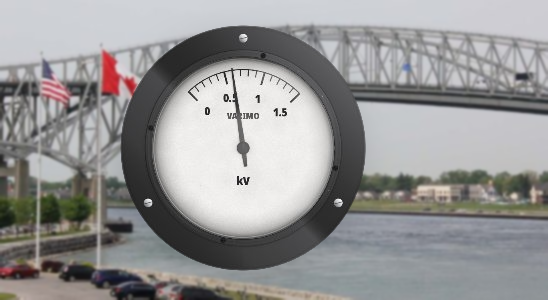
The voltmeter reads 0.6 kV
